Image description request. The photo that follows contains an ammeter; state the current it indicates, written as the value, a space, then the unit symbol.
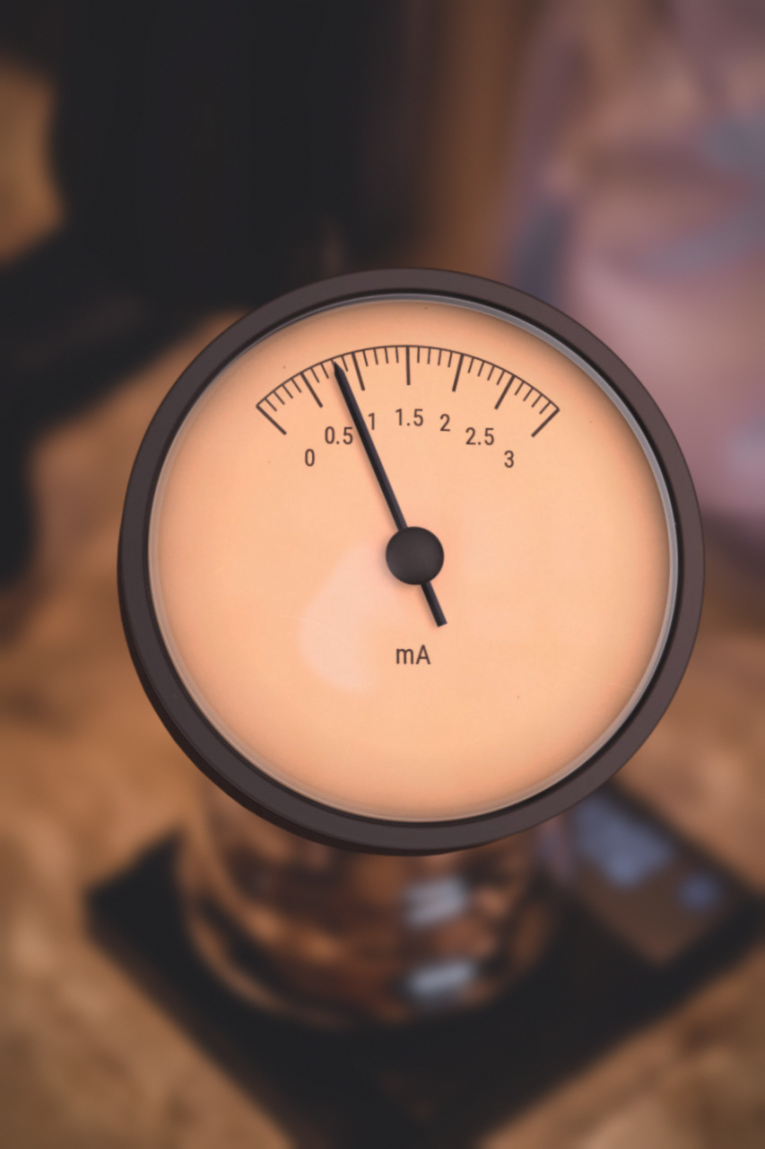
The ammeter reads 0.8 mA
